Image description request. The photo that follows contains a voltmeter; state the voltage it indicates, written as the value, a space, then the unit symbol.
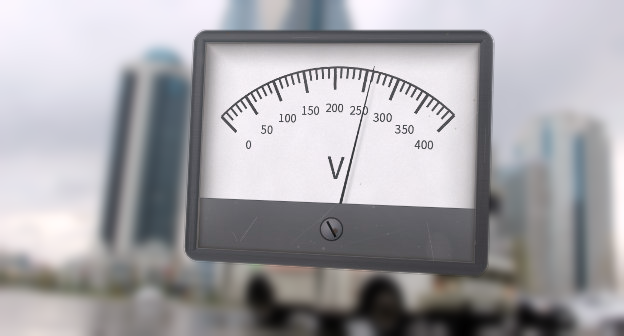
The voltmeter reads 260 V
